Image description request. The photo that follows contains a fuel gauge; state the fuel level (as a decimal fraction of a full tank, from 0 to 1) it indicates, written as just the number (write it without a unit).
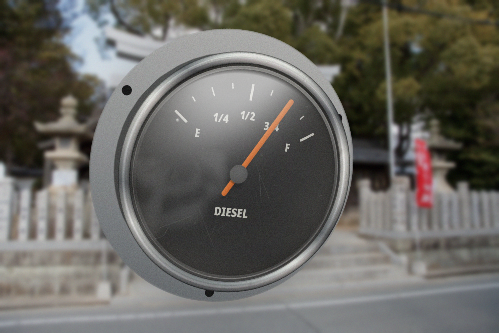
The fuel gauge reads 0.75
